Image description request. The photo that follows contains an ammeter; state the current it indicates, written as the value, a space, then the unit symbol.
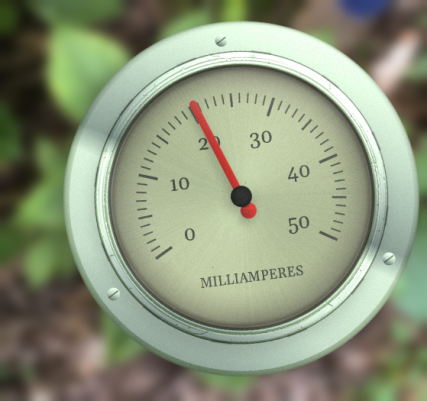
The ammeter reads 20.5 mA
